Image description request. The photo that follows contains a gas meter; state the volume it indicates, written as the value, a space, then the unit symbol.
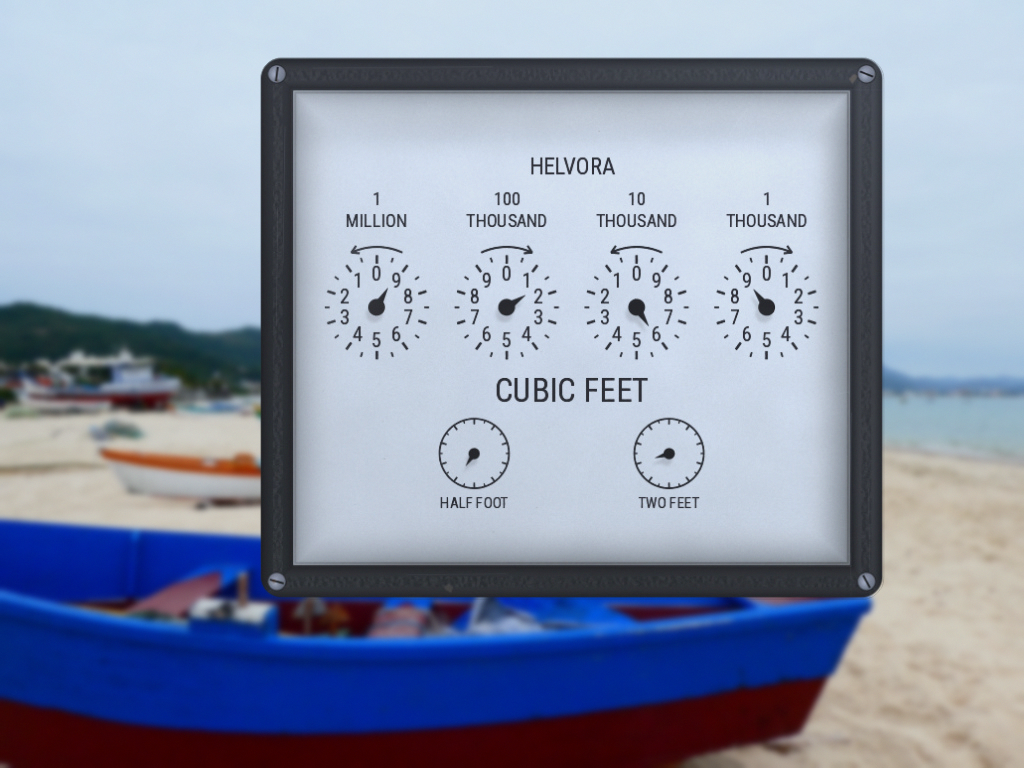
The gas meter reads 915900 ft³
